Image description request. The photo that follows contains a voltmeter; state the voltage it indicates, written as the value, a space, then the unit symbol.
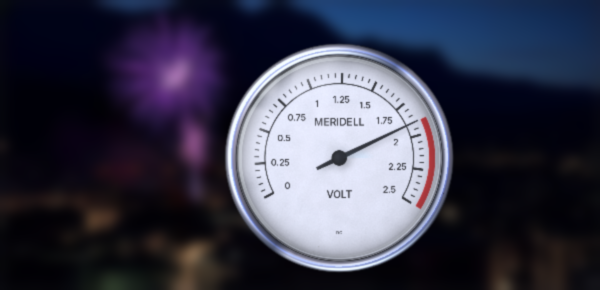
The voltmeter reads 1.9 V
